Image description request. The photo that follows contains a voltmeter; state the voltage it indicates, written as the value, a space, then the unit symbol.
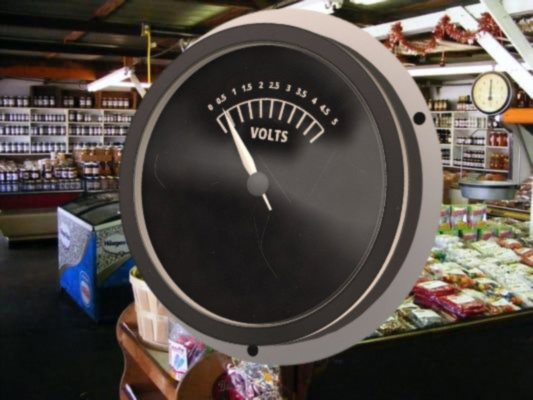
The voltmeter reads 0.5 V
